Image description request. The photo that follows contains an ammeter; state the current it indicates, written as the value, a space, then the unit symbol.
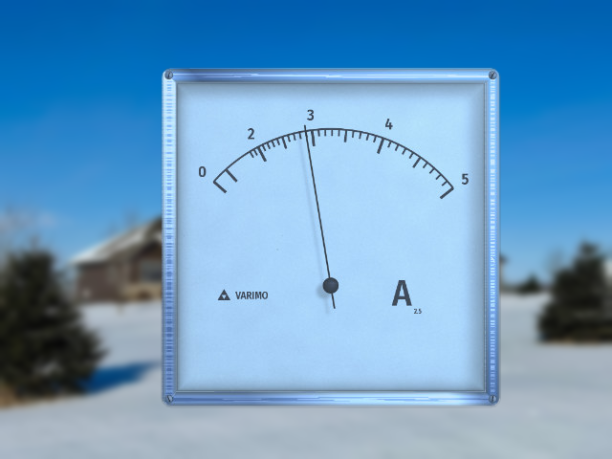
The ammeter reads 2.9 A
